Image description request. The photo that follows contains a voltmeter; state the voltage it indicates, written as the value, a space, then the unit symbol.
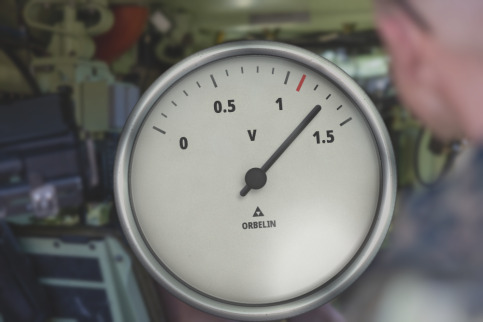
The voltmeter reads 1.3 V
